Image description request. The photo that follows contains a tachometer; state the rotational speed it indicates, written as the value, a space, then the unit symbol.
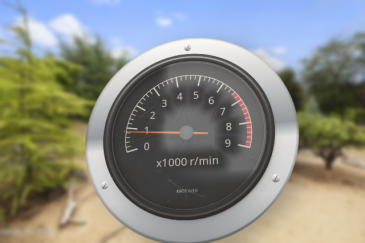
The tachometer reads 800 rpm
